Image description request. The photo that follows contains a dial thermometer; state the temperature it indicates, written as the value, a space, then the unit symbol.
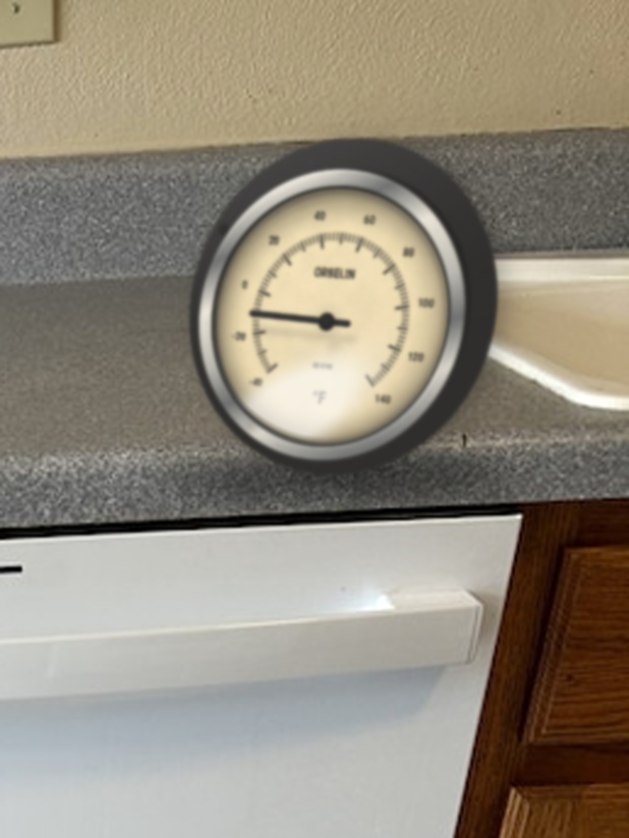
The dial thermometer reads -10 °F
